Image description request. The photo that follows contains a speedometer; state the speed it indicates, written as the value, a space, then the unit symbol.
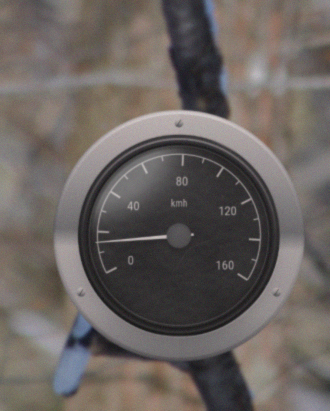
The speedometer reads 15 km/h
